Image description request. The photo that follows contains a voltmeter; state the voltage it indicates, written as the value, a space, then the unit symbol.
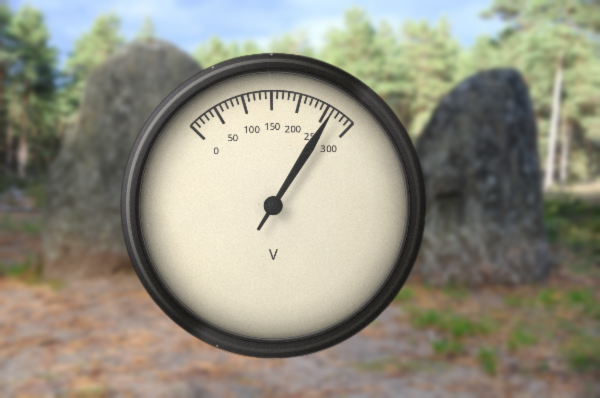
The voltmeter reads 260 V
